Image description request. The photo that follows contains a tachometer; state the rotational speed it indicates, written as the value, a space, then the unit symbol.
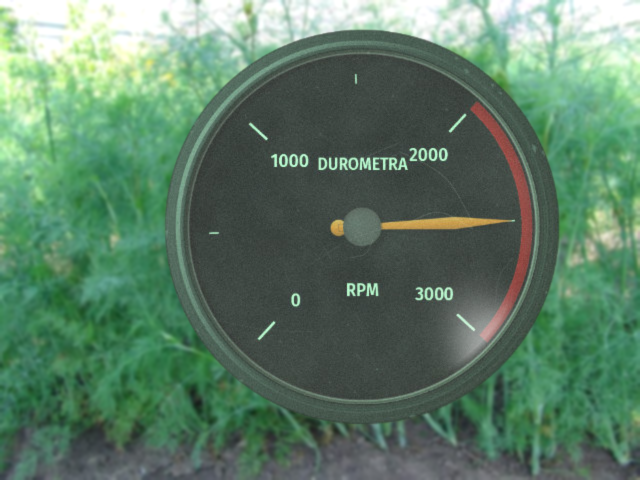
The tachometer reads 2500 rpm
